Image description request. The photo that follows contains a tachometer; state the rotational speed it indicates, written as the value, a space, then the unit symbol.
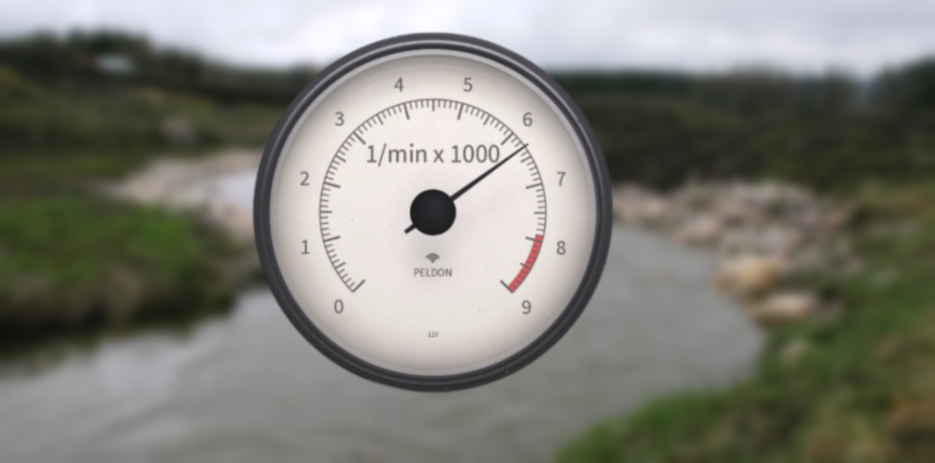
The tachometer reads 6300 rpm
